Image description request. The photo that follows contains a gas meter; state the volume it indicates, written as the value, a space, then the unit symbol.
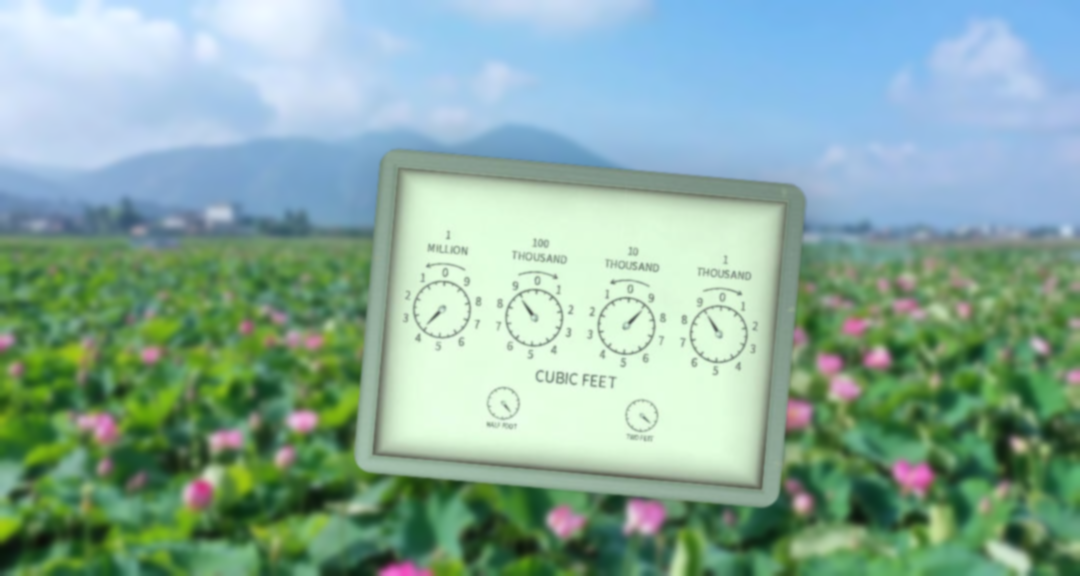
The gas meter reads 388900 ft³
